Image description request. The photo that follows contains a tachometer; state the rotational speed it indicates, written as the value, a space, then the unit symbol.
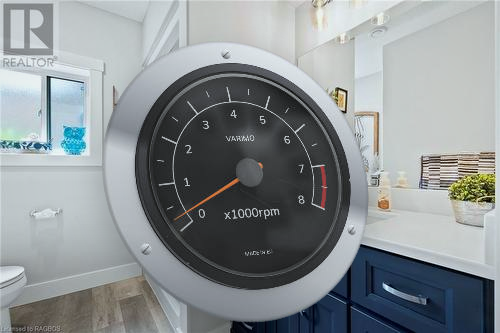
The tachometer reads 250 rpm
